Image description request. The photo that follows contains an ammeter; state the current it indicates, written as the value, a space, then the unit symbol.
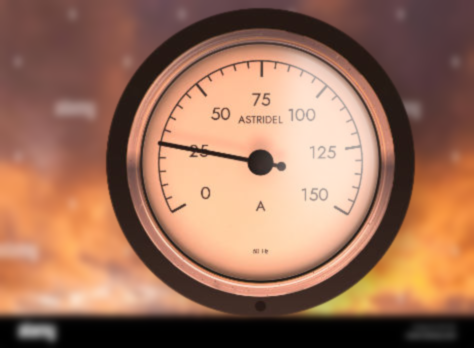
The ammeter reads 25 A
